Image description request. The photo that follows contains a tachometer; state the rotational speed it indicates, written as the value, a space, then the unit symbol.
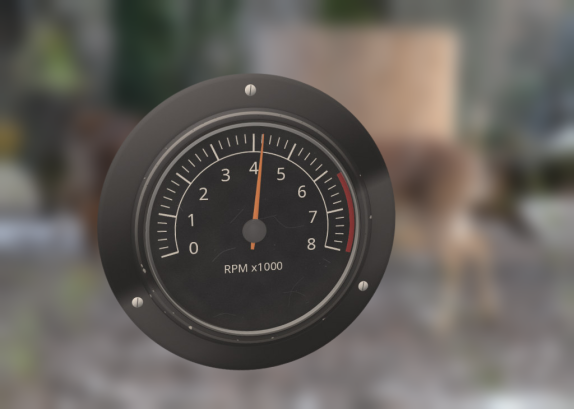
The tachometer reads 4200 rpm
